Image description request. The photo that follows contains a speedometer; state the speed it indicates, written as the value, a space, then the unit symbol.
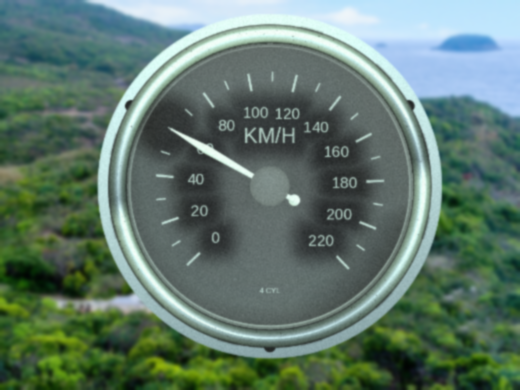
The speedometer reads 60 km/h
